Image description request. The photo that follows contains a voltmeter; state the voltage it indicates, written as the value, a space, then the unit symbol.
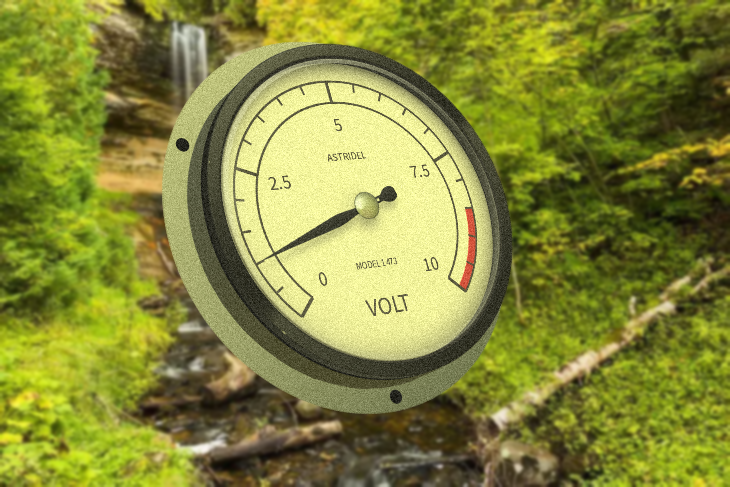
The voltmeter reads 1 V
